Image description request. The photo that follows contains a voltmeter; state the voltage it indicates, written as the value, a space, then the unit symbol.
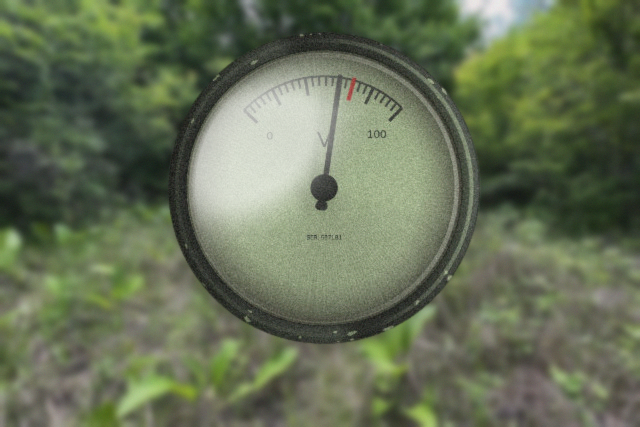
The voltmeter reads 60 V
